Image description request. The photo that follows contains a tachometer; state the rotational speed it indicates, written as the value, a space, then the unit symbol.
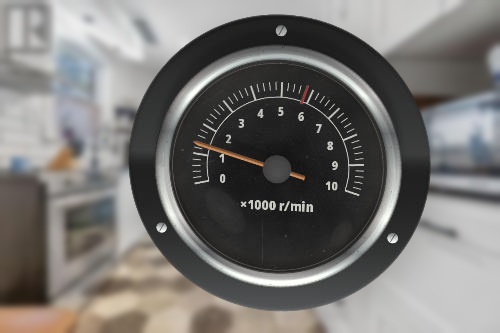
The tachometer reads 1400 rpm
